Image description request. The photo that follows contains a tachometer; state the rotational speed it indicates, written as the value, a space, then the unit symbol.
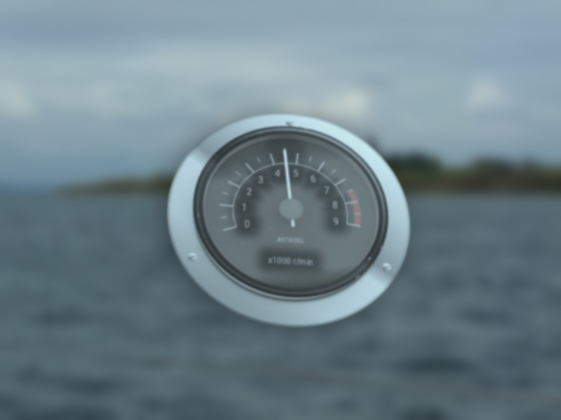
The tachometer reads 4500 rpm
